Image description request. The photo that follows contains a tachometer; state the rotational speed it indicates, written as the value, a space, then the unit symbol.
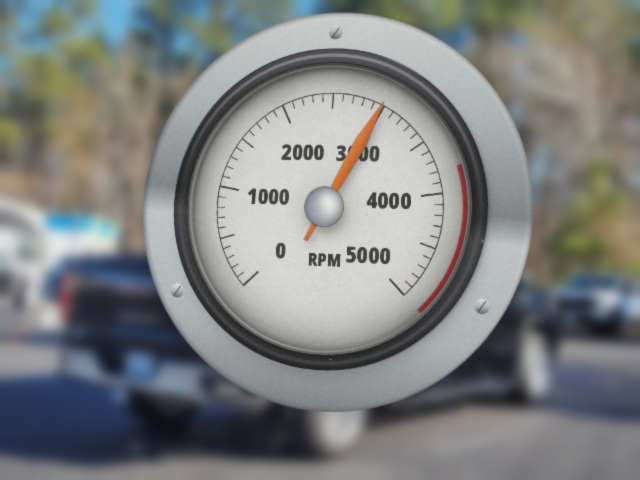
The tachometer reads 3000 rpm
